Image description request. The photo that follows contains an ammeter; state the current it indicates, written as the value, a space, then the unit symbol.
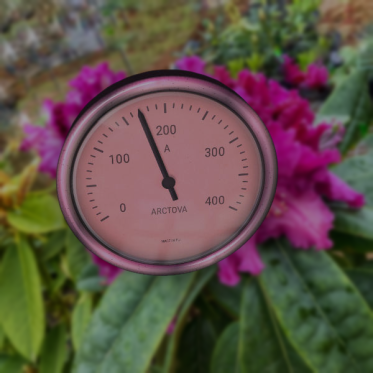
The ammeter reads 170 A
